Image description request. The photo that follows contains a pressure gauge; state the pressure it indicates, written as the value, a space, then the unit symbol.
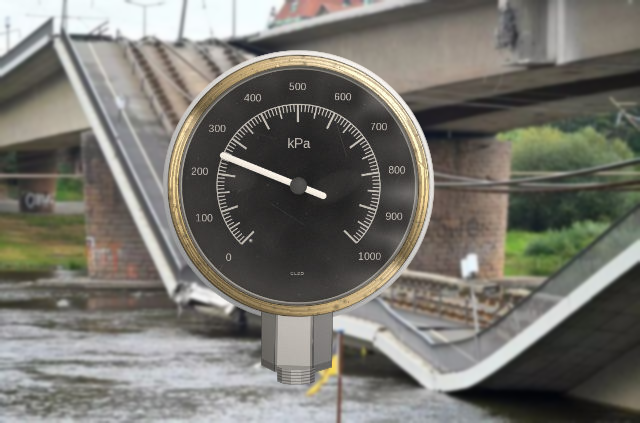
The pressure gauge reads 250 kPa
